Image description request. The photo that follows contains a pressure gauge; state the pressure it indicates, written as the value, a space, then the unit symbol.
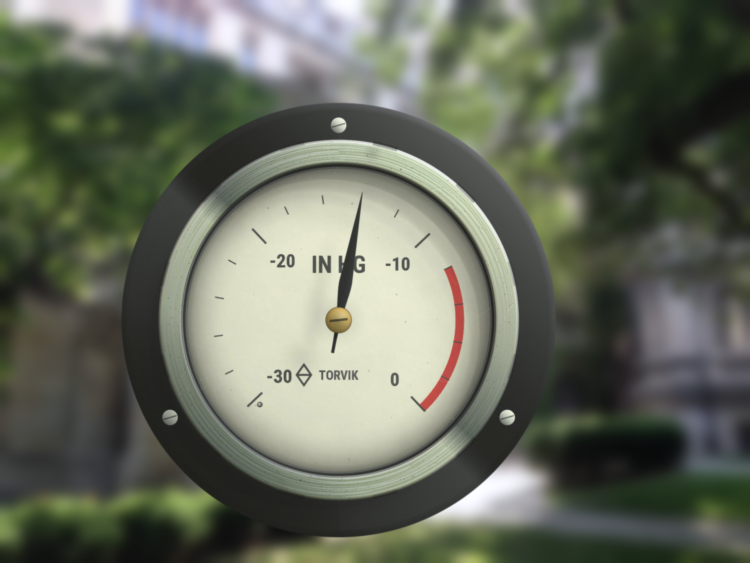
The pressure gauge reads -14 inHg
